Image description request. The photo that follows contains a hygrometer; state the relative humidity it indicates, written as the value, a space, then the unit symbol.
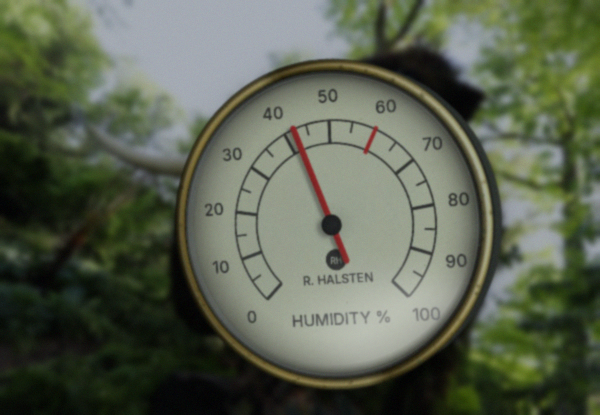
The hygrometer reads 42.5 %
